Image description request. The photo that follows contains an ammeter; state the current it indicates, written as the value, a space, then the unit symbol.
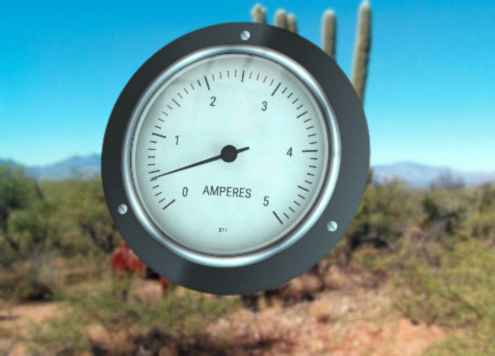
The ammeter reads 0.4 A
